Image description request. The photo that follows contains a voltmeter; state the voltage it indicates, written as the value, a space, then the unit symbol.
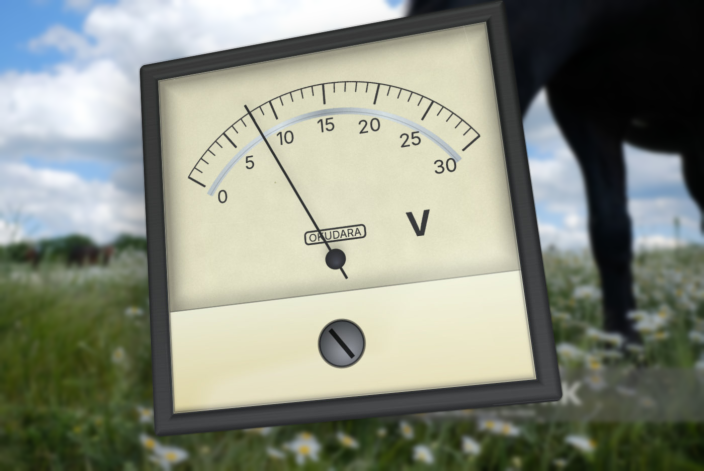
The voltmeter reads 8 V
